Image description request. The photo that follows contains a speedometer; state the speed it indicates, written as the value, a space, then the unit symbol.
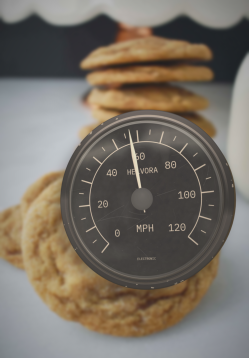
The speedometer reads 57.5 mph
